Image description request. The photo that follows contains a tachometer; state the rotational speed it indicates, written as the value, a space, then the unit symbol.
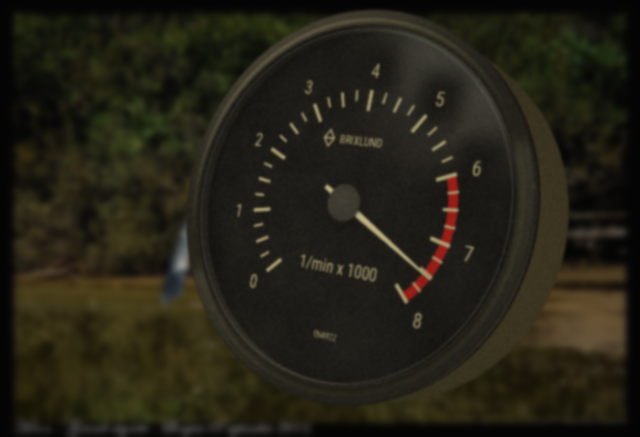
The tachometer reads 7500 rpm
